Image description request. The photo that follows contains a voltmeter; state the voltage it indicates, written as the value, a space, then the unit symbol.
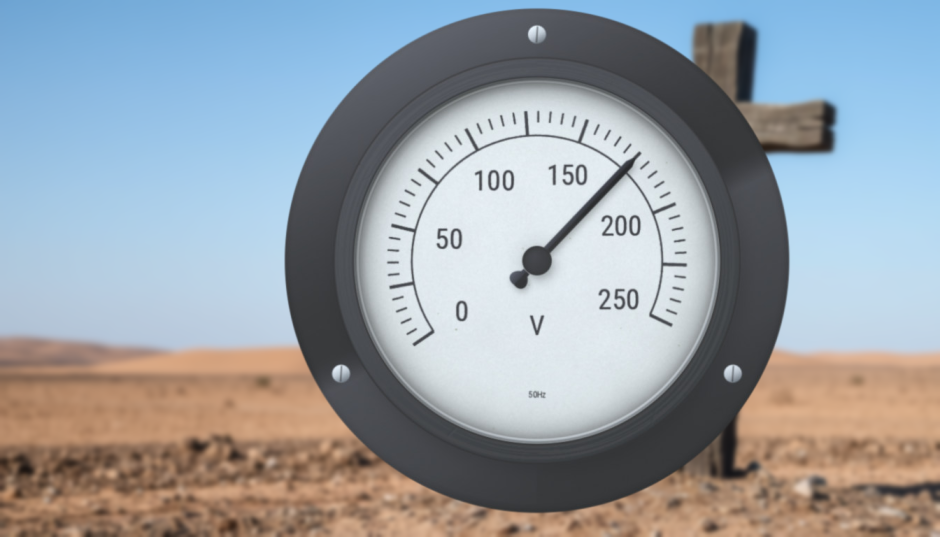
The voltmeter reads 175 V
